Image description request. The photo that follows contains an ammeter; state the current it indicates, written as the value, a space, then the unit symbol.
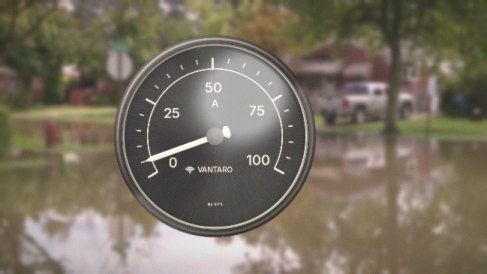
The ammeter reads 5 A
